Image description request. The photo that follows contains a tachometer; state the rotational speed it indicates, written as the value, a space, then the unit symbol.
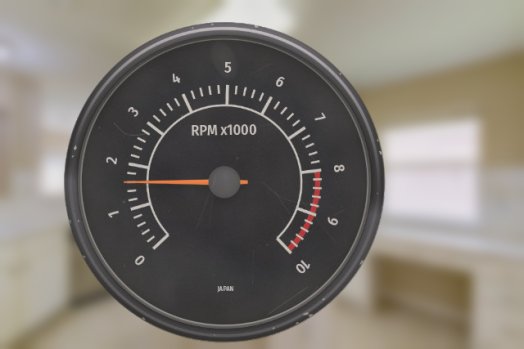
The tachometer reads 1600 rpm
